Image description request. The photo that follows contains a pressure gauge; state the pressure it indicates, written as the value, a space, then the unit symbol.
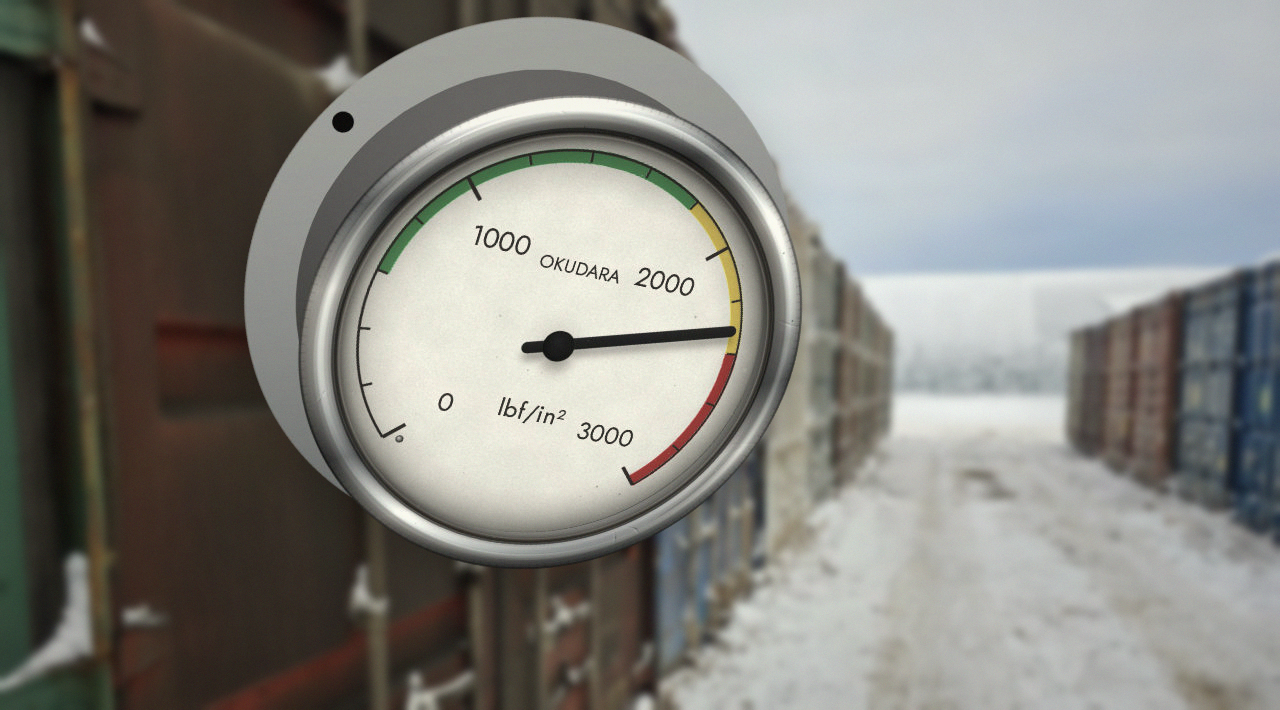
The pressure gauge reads 2300 psi
